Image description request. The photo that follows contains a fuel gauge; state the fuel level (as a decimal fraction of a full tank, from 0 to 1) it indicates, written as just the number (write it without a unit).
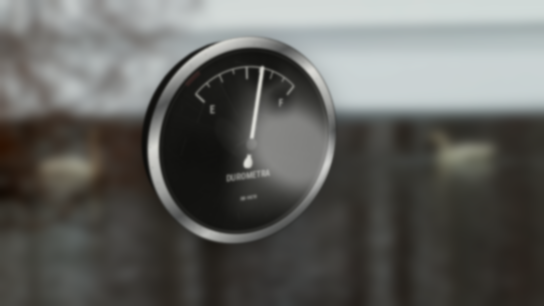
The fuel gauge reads 0.625
